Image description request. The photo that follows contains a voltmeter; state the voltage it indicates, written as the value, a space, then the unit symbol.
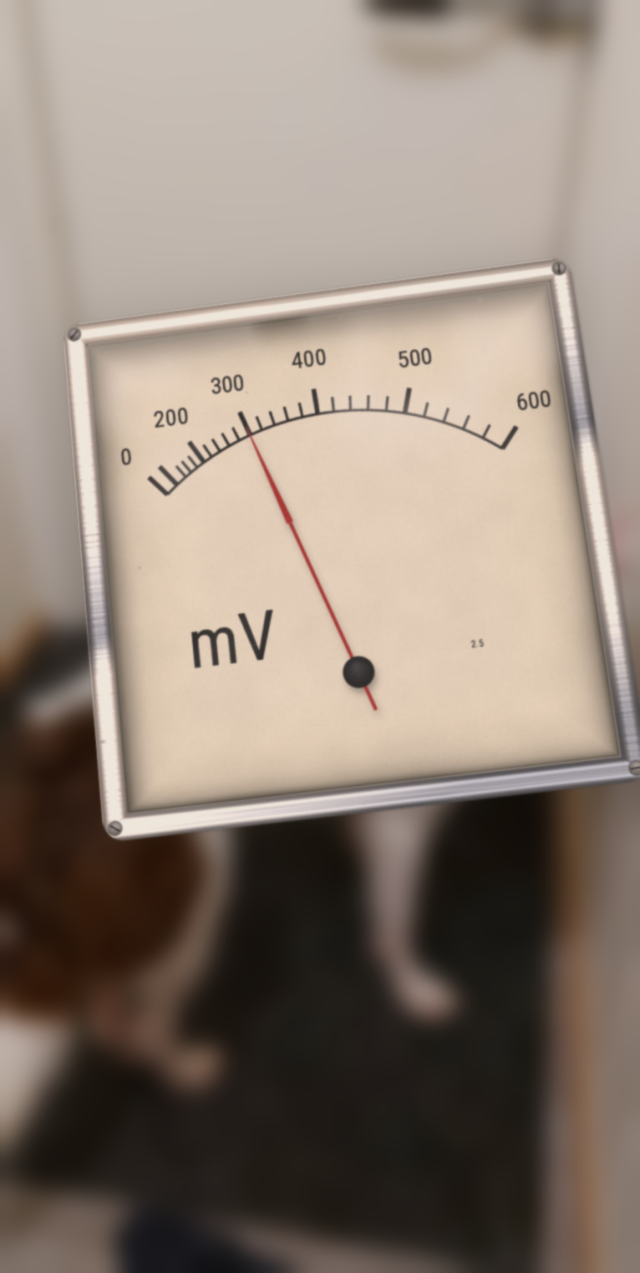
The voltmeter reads 300 mV
